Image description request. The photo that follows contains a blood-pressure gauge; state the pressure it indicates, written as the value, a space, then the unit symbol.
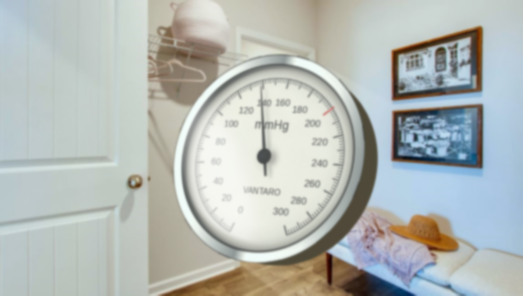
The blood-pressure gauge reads 140 mmHg
